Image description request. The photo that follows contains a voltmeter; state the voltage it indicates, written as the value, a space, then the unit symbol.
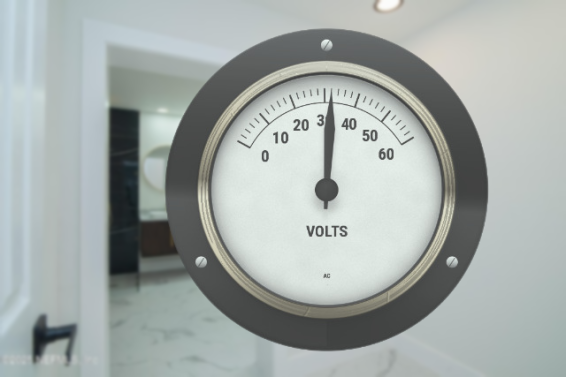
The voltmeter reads 32 V
